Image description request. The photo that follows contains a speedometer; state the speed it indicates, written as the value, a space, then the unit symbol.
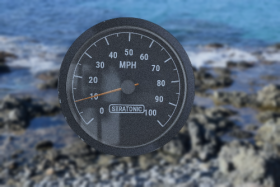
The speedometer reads 10 mph
